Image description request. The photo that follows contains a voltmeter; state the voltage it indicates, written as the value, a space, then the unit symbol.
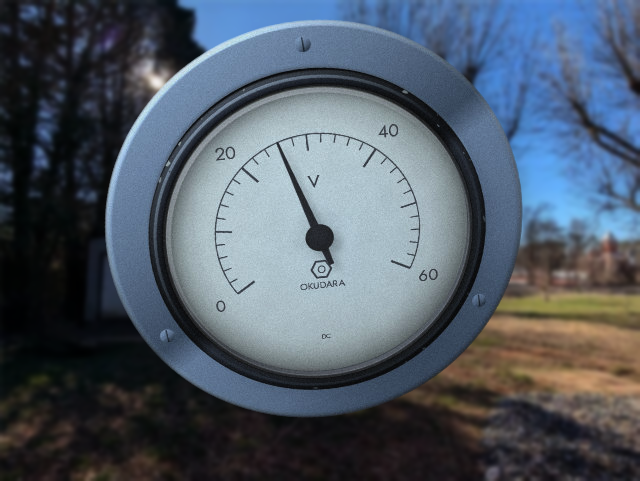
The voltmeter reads 26 V
